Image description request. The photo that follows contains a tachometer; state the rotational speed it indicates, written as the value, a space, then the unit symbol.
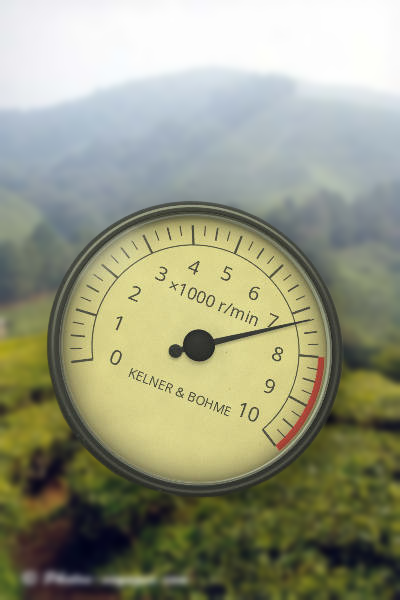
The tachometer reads 7250 rpm
